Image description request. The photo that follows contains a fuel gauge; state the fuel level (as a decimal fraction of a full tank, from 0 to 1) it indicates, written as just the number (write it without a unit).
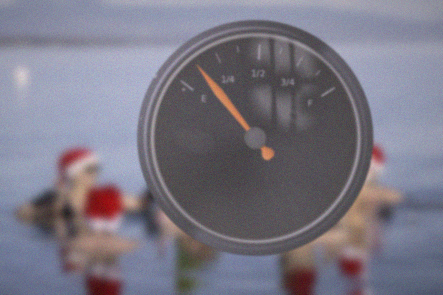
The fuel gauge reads 0.125
